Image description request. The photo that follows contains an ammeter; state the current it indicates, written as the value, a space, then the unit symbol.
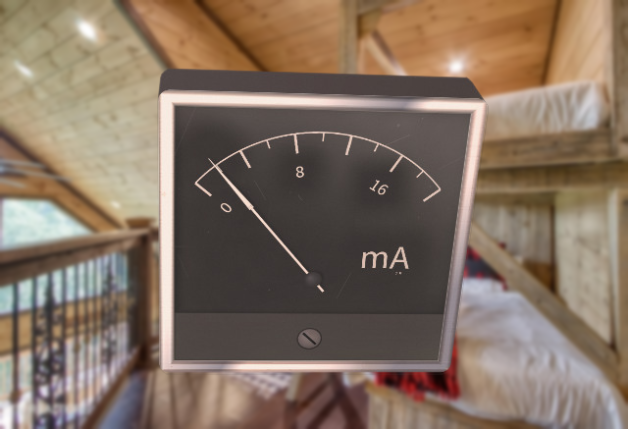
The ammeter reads 2 mA
